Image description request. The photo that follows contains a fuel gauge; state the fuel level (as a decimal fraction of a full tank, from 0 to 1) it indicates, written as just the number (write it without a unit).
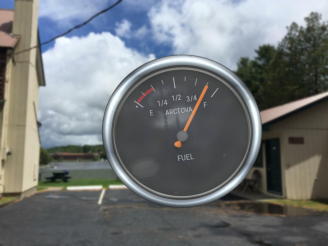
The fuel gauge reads 0.875
